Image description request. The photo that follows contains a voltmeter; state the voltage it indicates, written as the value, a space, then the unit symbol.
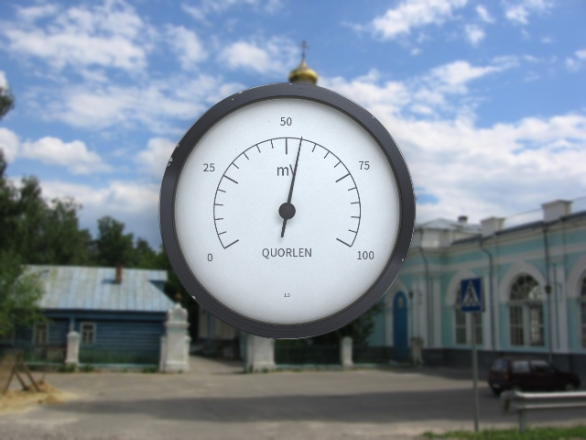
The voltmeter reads 55 mV
